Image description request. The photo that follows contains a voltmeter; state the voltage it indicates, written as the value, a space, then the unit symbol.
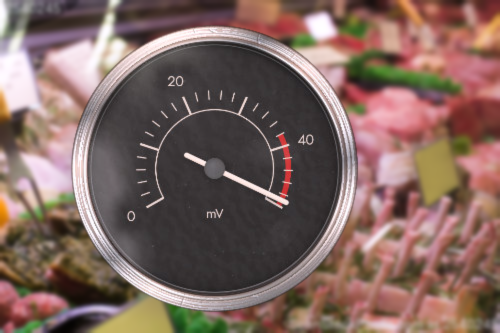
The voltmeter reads 49 mV
